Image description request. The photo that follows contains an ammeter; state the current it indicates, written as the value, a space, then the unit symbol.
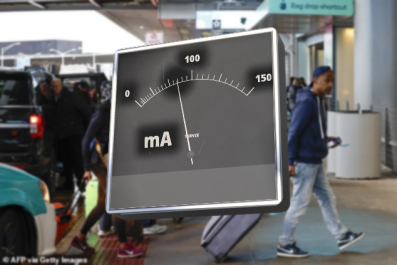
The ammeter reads 85 mA
